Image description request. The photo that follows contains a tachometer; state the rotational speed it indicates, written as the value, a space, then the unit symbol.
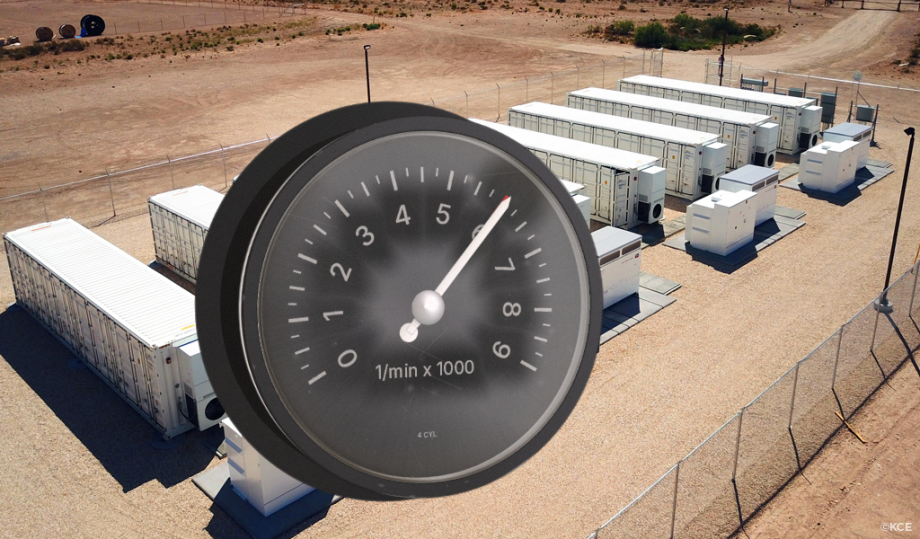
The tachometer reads 6000 rpm
